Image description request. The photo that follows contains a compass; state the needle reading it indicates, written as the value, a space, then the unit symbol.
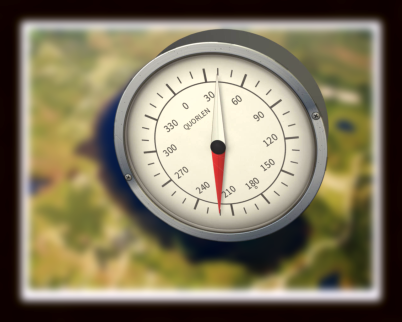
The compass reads 220 °
